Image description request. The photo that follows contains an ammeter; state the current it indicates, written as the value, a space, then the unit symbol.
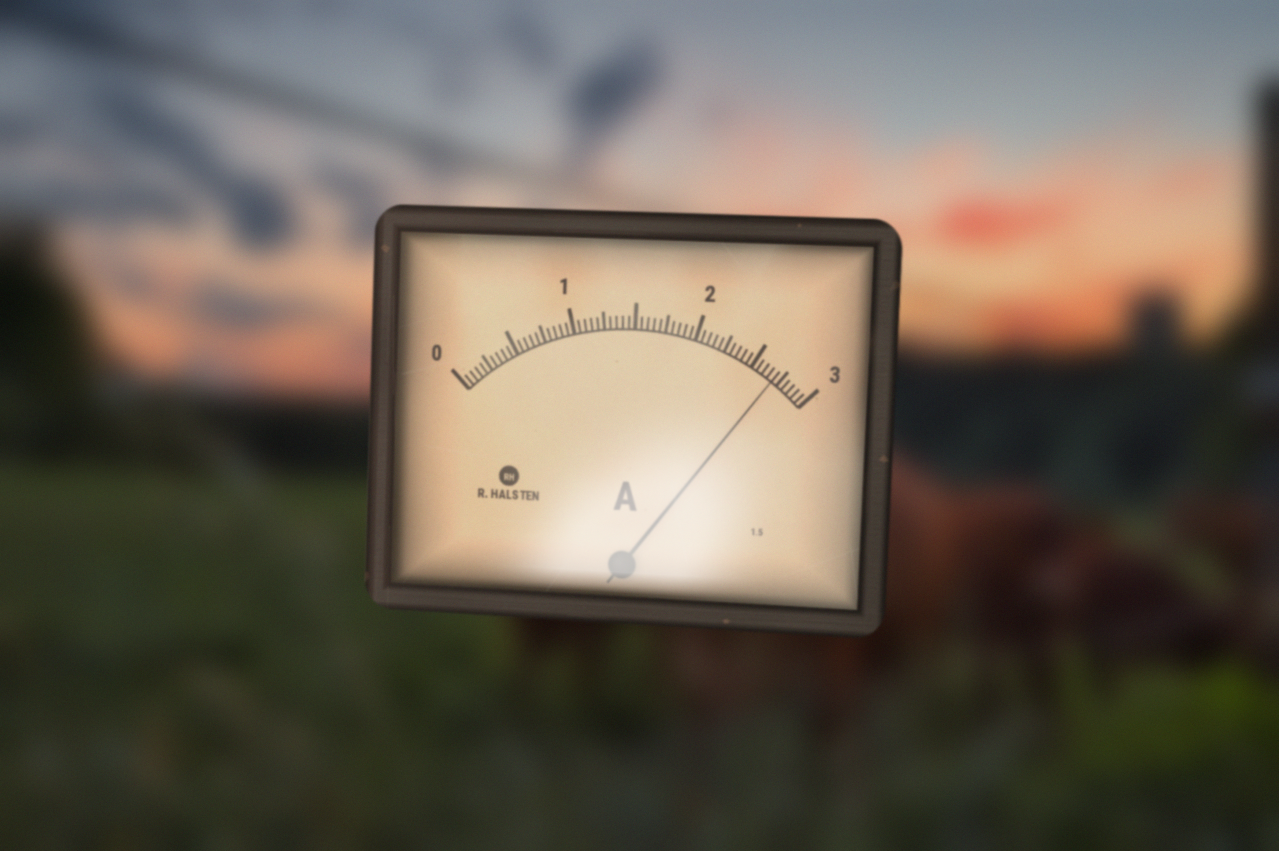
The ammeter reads 2.7 A
